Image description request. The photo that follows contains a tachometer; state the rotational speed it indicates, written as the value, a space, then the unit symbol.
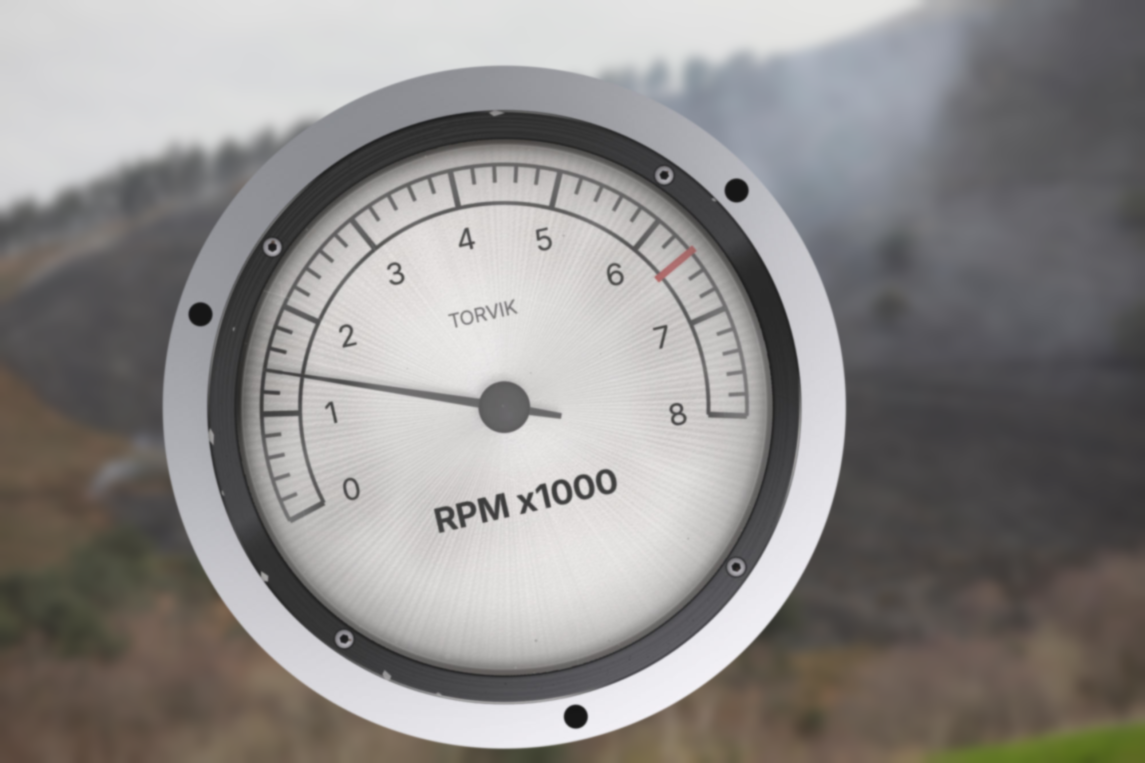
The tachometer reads 1400 rpm
